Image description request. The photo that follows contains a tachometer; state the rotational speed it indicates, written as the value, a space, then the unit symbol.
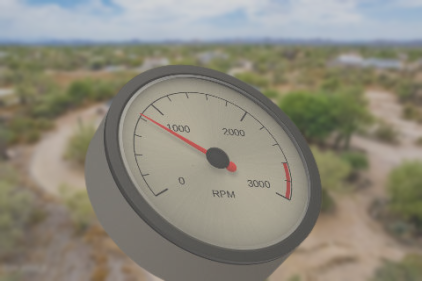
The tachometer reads 800 rpm
